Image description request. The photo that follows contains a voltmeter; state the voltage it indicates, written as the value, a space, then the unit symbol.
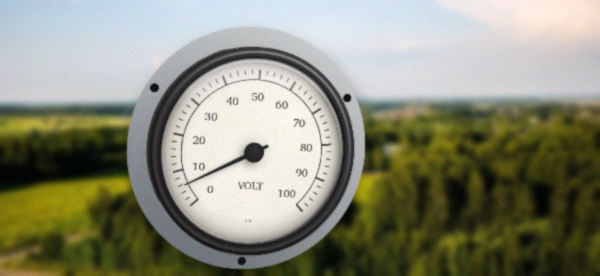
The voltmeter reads 6 V
